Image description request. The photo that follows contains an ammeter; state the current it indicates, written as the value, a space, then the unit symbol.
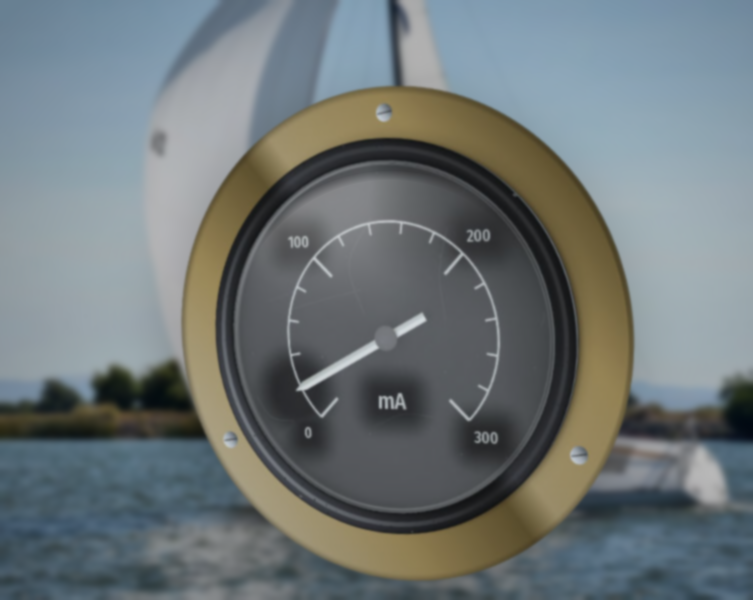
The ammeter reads 20 mA
